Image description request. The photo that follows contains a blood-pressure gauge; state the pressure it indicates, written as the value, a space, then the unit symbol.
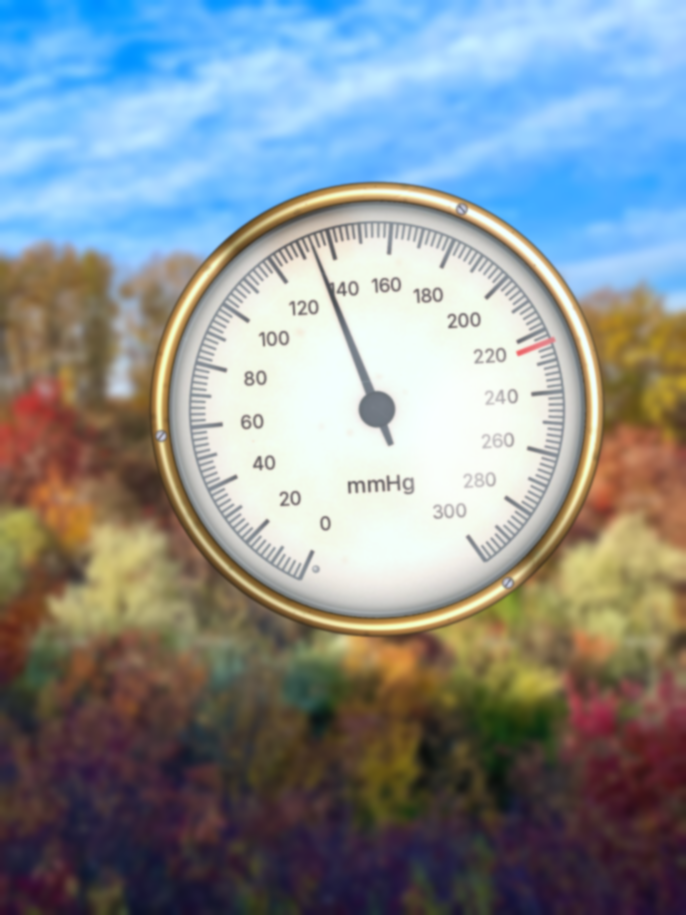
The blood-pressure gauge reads 134 mmHg
